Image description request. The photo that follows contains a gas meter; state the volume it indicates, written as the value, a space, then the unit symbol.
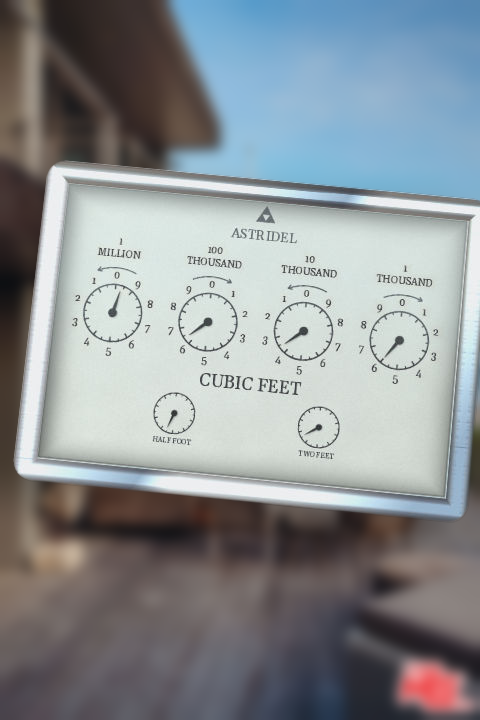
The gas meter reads 963600 ft³
